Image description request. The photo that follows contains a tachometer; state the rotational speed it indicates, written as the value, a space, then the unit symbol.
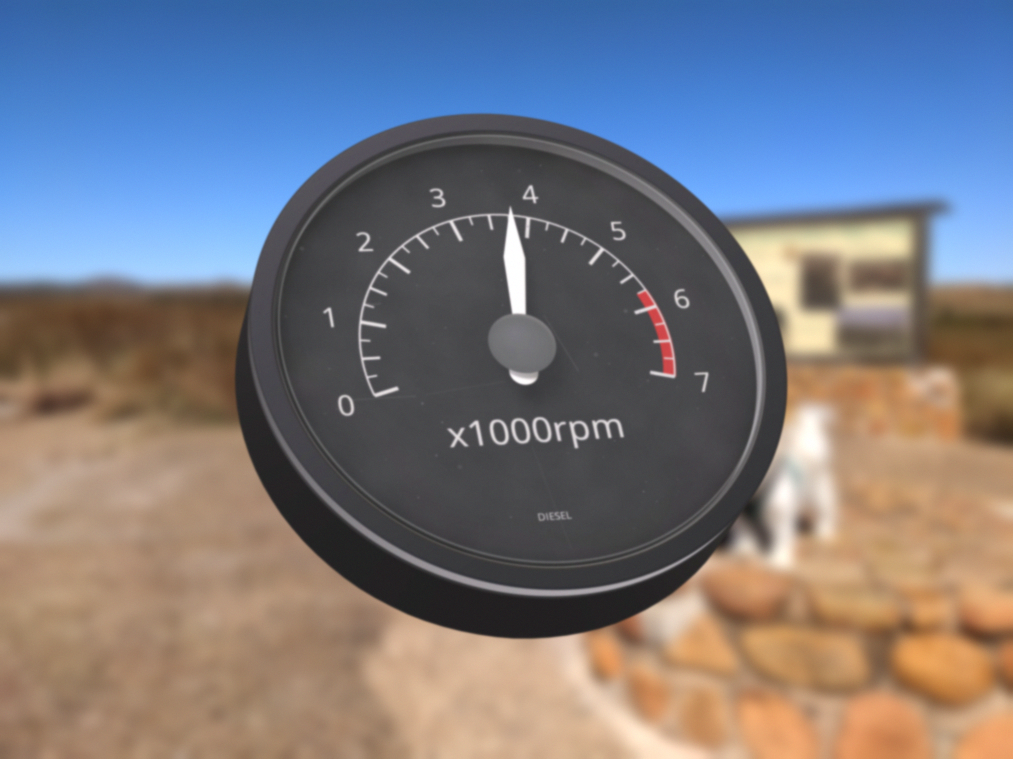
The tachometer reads 3750 rpm
